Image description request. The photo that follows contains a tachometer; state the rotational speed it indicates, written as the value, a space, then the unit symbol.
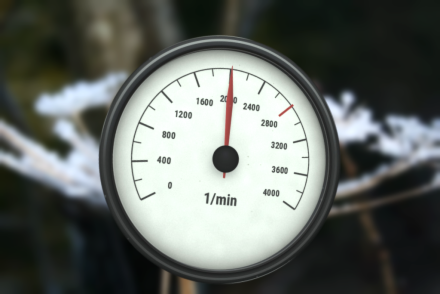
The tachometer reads 2000 rpm
